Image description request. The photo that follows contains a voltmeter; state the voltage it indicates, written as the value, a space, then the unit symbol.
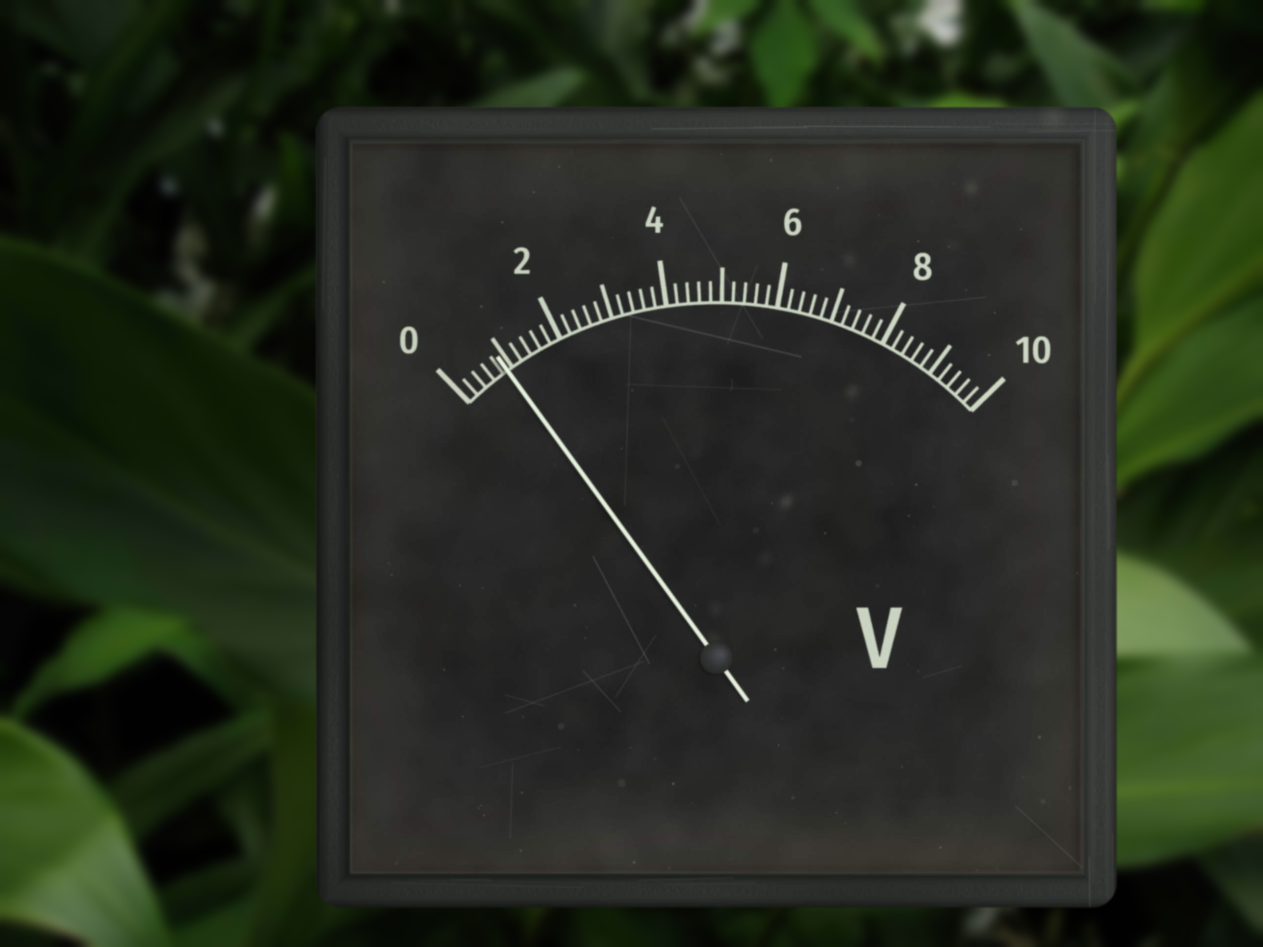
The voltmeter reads 0.9 V
